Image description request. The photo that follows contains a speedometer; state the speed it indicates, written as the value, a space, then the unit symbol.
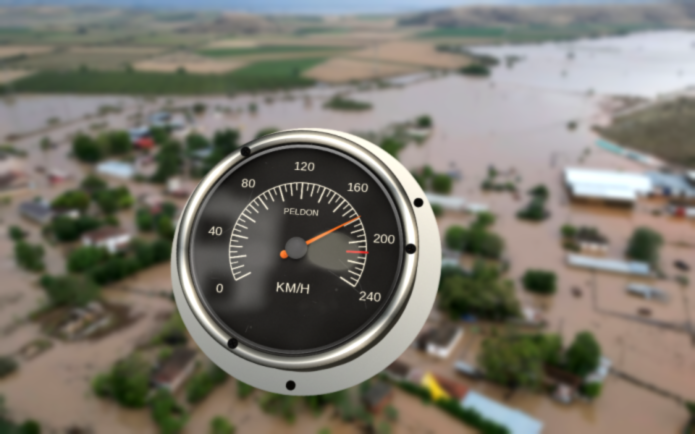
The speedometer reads 180 km/h
